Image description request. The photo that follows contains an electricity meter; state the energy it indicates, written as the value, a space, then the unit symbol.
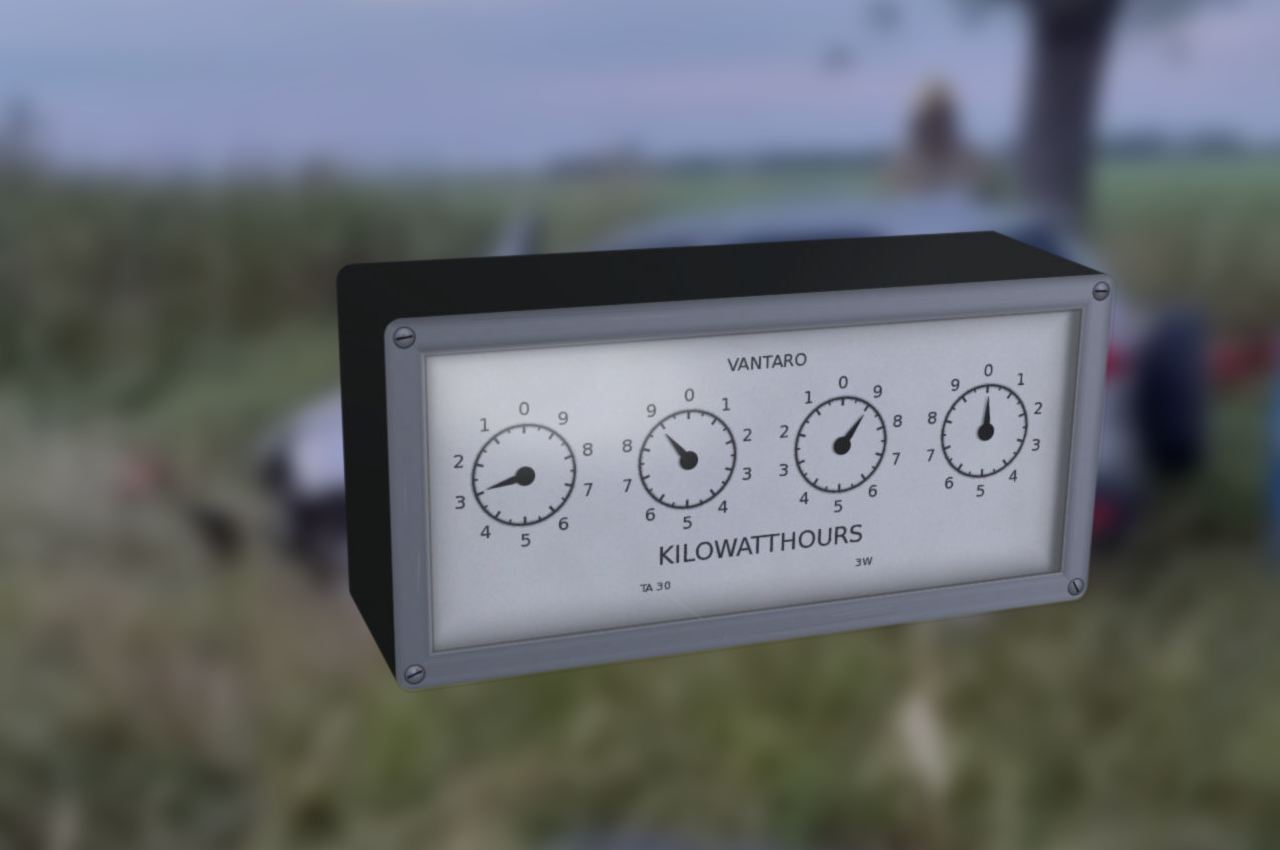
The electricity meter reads 2890 kWh
